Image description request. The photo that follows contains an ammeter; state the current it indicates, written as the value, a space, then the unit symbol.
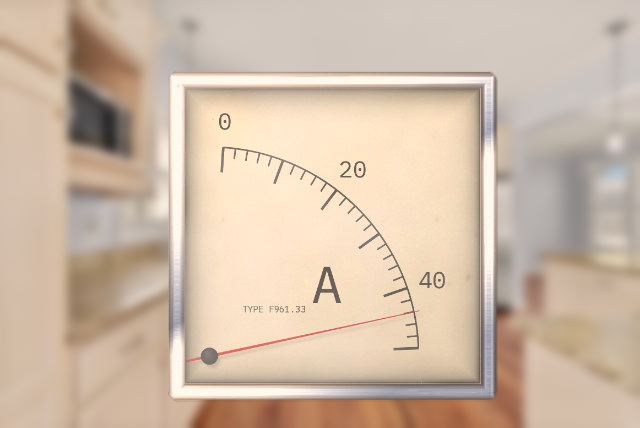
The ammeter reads 44 A
